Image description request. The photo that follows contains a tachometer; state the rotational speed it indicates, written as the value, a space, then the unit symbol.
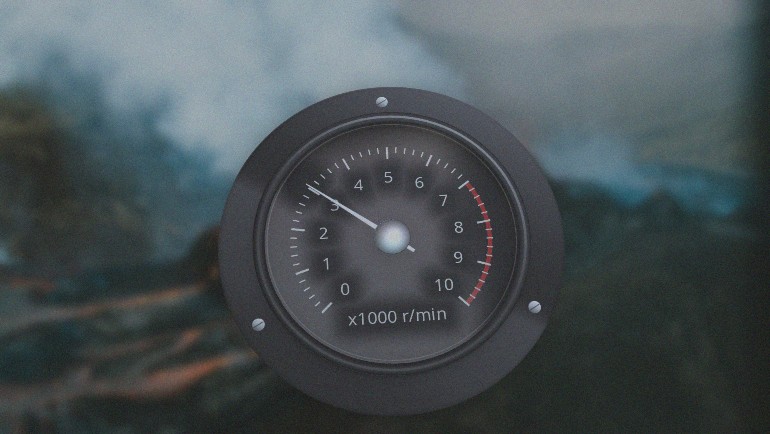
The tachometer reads 3000 rpm
